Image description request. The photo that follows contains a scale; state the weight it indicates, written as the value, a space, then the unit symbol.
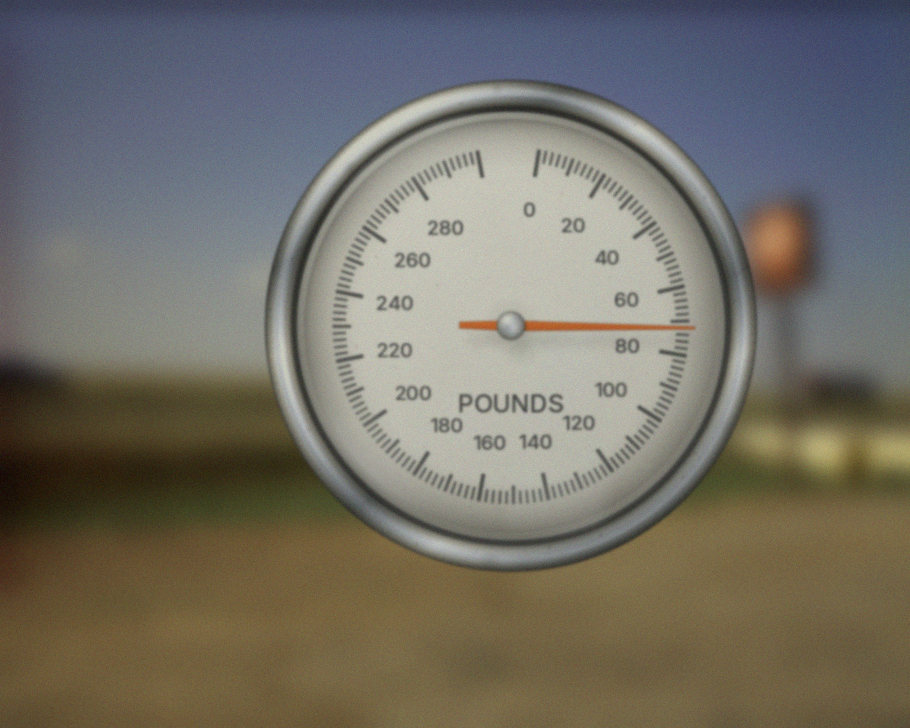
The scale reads 72 lb
